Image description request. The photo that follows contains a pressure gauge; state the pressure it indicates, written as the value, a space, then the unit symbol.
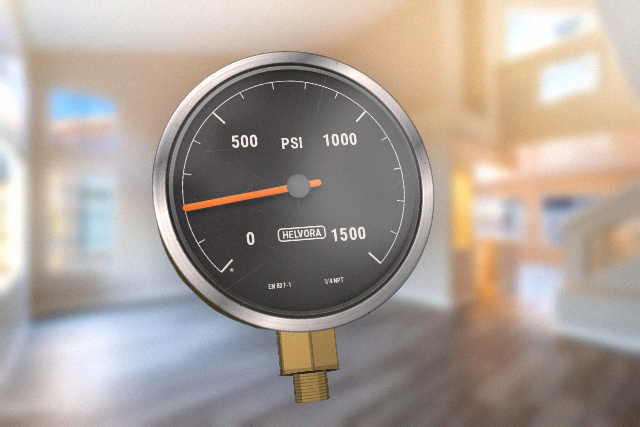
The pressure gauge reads 200 psi
